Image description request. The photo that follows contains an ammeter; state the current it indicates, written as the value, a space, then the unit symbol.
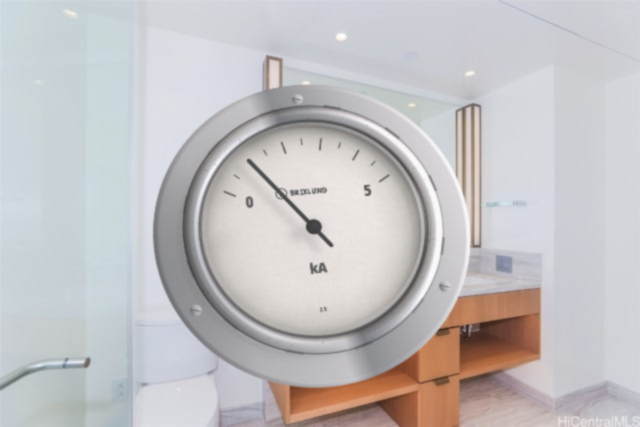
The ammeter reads 1 kA
